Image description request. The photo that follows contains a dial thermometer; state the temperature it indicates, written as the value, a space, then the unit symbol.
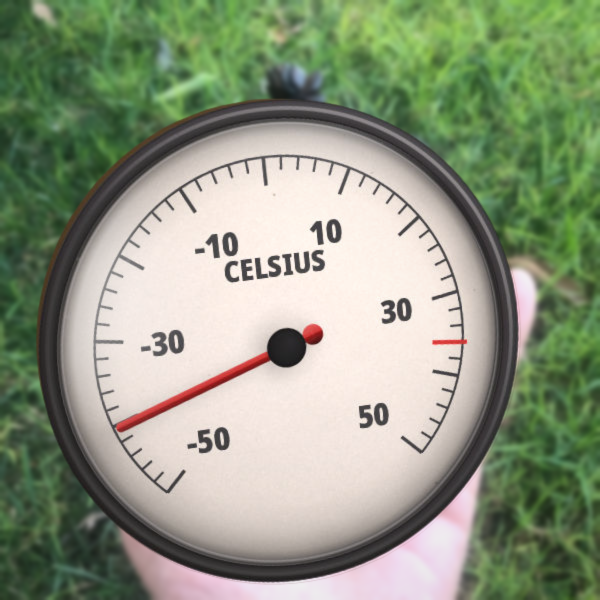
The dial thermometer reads -40 °C
